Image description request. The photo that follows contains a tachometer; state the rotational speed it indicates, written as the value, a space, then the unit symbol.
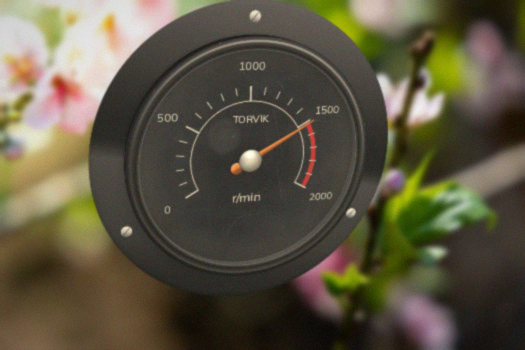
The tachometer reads 1500 rpm
